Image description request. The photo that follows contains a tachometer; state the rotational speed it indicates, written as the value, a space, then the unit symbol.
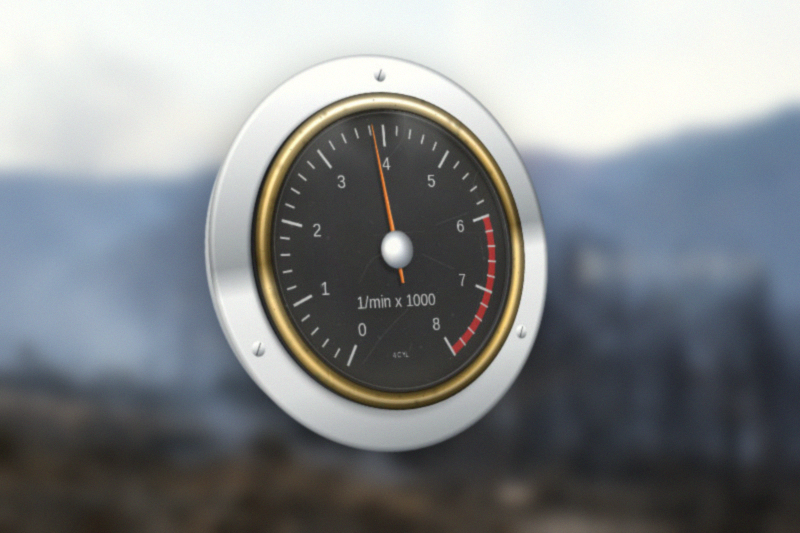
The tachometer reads 3800 rpm
